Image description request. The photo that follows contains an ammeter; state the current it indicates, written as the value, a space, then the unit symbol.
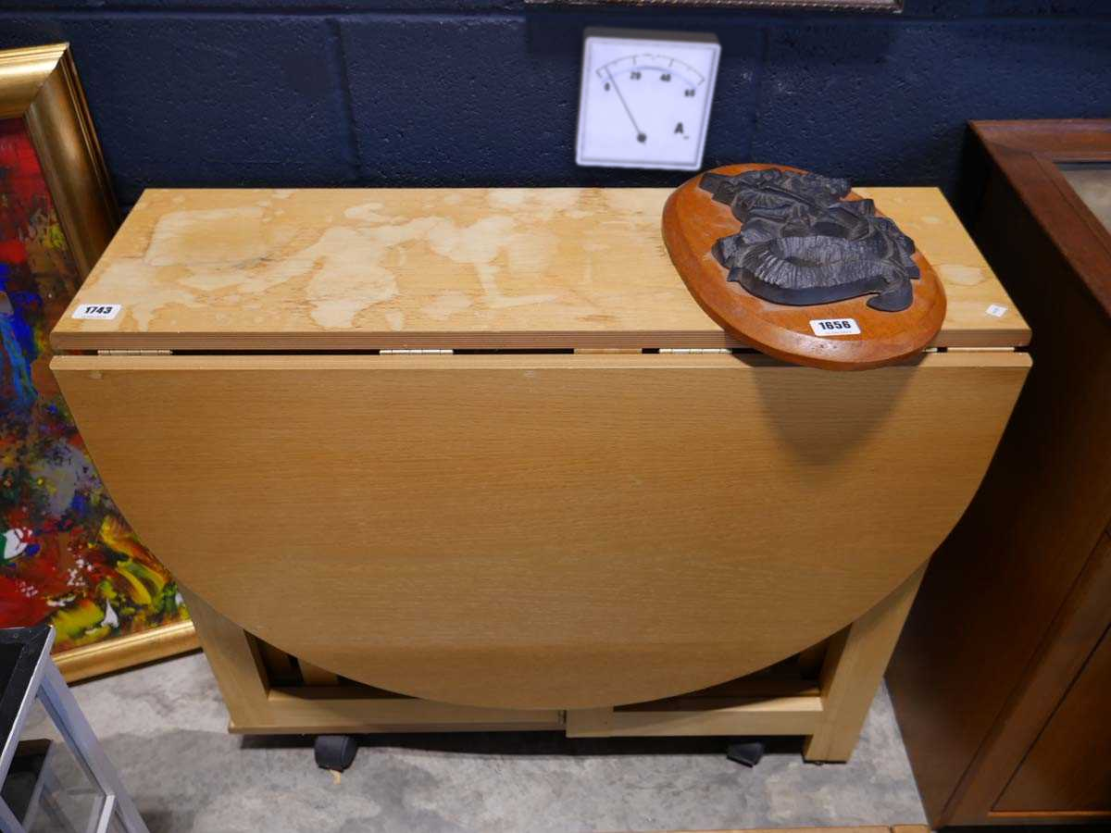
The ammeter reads 5 A
